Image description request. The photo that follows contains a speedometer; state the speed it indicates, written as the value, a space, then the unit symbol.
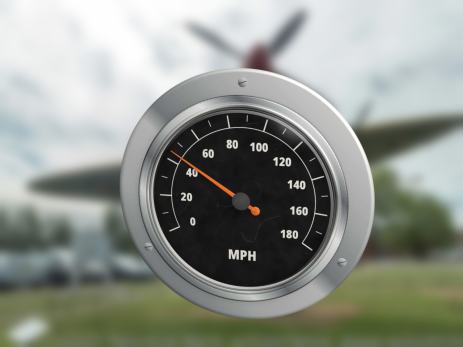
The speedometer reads 45 mph
